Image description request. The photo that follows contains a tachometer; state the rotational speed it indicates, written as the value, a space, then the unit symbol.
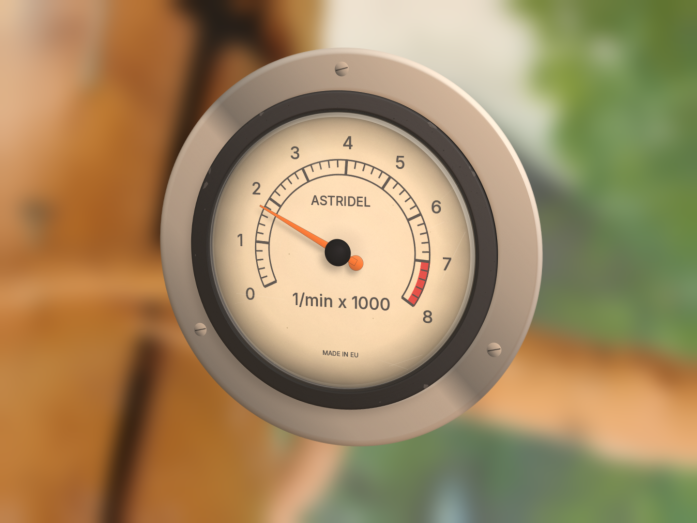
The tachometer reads 1800 rpm
